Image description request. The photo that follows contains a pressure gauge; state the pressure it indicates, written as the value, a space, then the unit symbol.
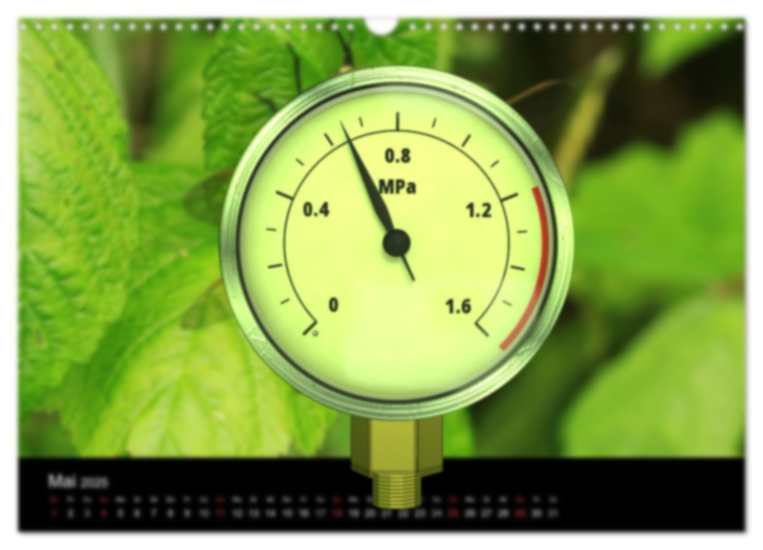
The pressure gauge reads 0.65 MPa
